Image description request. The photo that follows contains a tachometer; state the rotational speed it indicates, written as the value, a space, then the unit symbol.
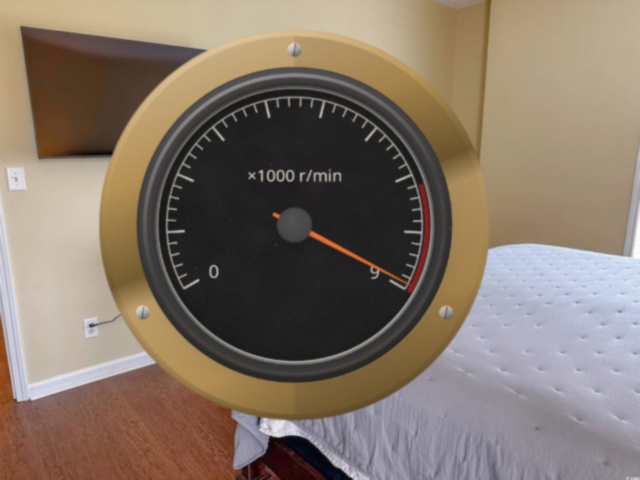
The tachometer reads 8900 rpm
